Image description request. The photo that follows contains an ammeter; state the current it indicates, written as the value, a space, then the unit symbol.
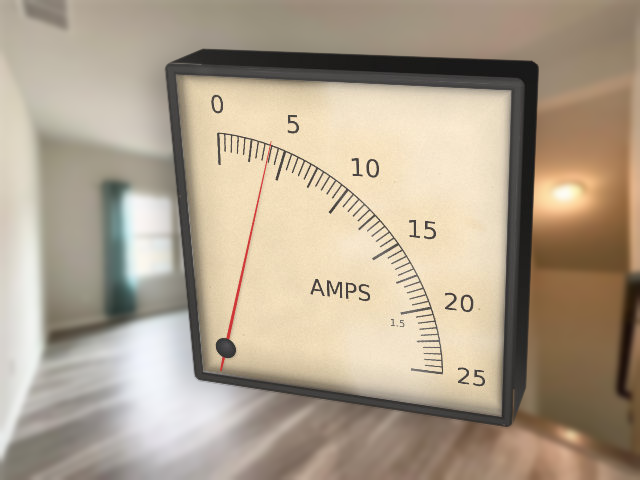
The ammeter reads 4 A
